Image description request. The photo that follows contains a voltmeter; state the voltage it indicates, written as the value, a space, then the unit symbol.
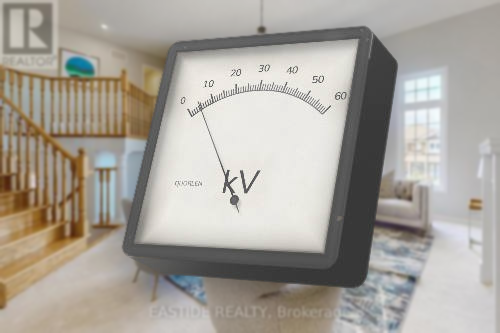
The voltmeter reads 5 kV
